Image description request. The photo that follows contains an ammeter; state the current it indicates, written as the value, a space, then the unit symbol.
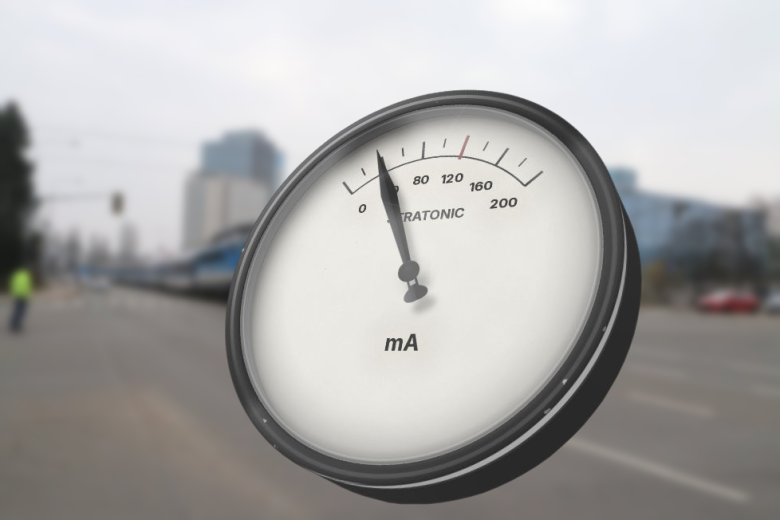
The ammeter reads 40 mA
